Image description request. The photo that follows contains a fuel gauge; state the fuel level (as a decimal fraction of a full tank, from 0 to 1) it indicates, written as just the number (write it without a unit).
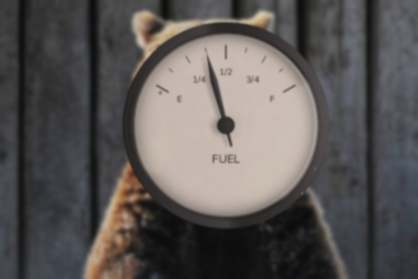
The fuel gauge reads 0.375
